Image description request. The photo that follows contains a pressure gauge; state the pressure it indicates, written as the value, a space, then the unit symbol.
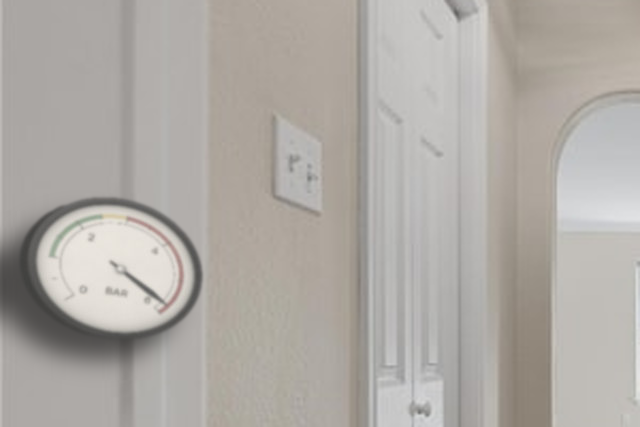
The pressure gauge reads 5.75 bar
